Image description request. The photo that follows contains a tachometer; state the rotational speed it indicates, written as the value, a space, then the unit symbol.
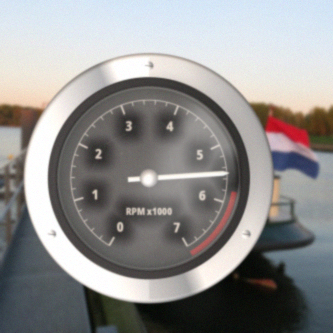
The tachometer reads 5500 rpm
